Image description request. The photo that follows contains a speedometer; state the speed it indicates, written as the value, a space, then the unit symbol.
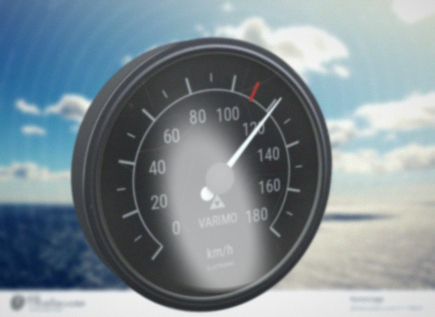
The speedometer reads 120 km/h
